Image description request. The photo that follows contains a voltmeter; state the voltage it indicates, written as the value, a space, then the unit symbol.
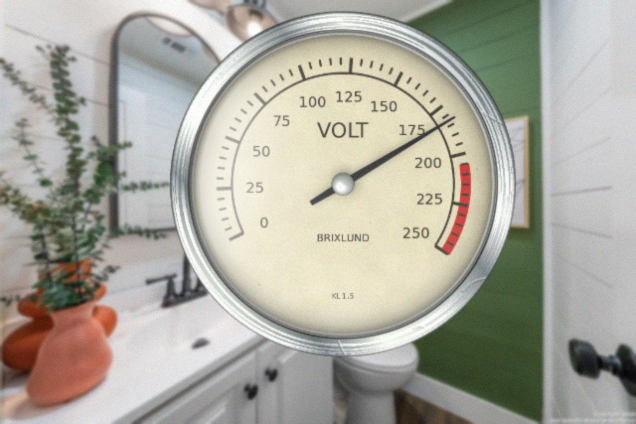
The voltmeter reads 182.5 V
